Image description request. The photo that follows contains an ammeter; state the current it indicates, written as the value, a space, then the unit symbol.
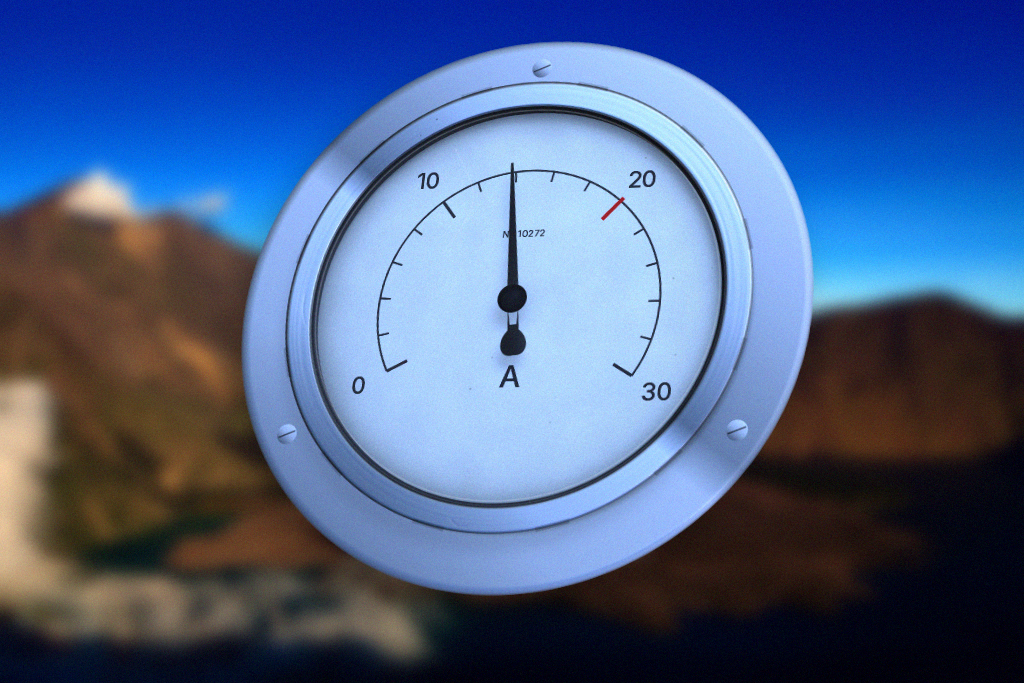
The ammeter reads 14 A
